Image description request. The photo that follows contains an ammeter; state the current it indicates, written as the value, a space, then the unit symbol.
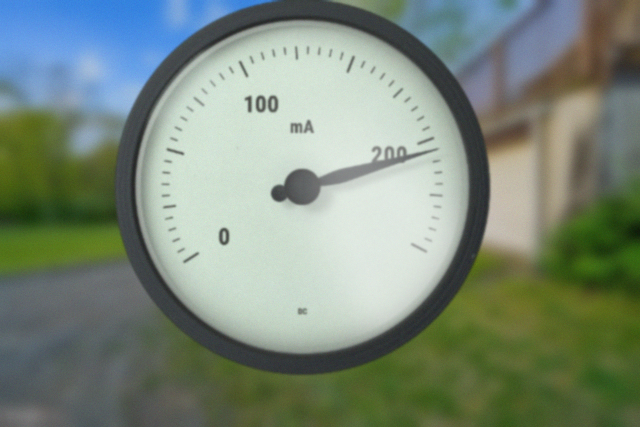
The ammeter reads 205 mA
